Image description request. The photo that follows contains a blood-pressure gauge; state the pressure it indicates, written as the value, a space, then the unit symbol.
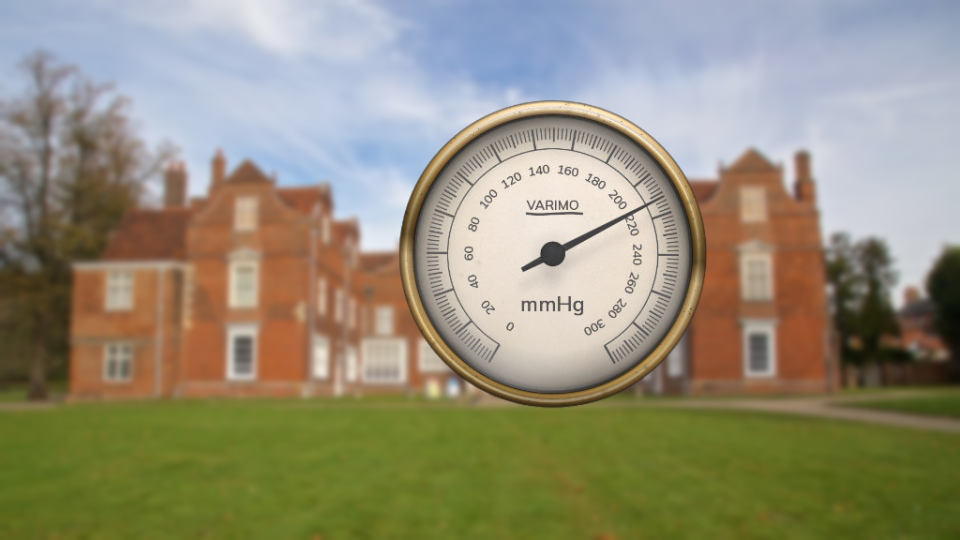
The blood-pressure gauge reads 212 mmHg
